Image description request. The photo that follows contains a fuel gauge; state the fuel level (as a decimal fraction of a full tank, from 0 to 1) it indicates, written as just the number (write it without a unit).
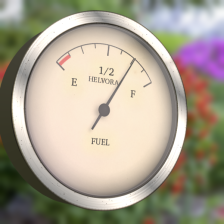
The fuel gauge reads 0.75
